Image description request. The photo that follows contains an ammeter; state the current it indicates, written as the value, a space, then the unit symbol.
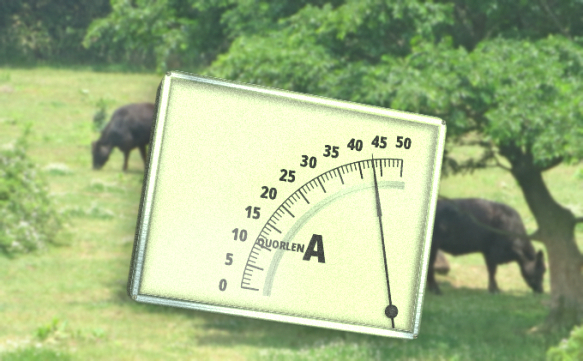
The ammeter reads 43 A
